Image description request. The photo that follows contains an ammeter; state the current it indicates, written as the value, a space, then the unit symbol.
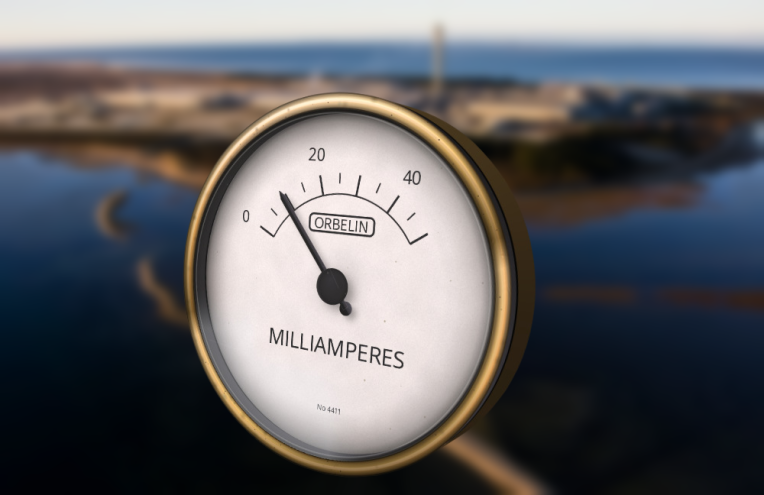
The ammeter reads 10 mA
